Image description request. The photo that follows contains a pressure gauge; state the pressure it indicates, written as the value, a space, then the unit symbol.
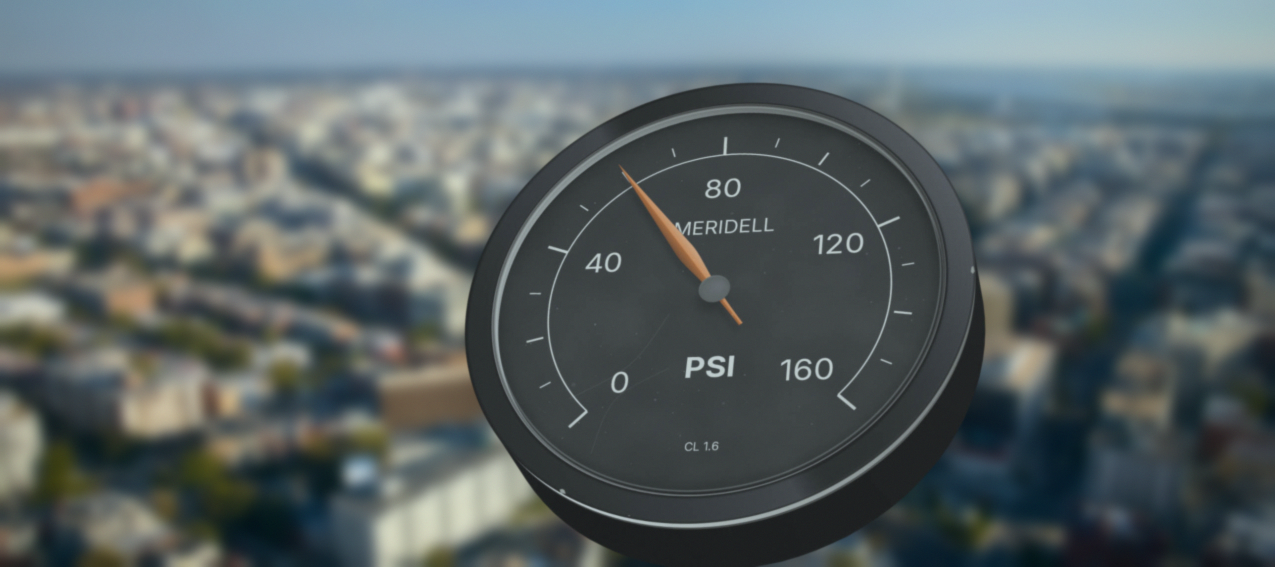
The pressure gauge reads 60 psi
